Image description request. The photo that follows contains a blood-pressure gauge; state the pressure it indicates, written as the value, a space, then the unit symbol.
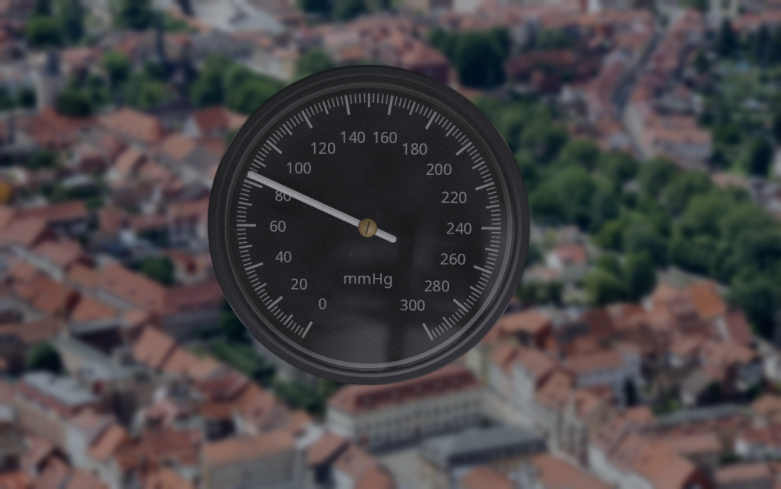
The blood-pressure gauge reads 84 mmHg
